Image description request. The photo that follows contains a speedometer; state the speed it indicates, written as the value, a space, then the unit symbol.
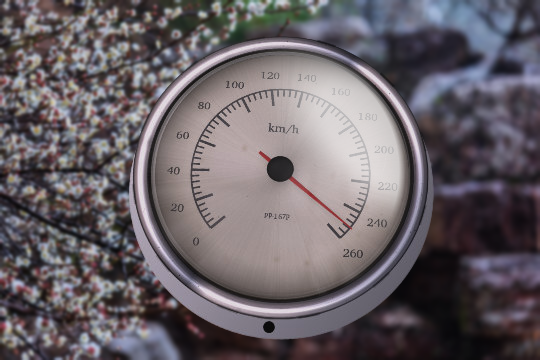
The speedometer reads 252 km/h
